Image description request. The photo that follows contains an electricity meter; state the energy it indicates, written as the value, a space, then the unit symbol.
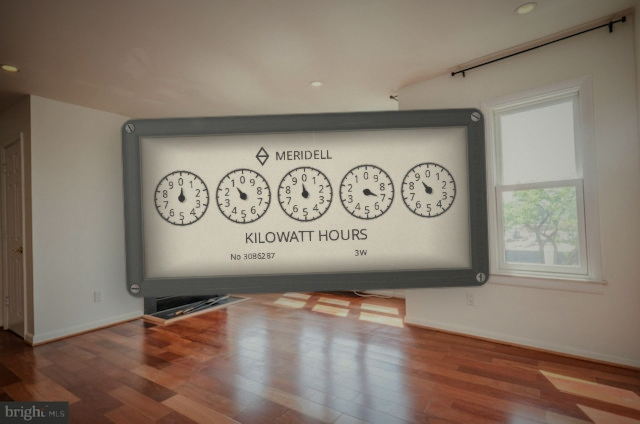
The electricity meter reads 969 kWh
